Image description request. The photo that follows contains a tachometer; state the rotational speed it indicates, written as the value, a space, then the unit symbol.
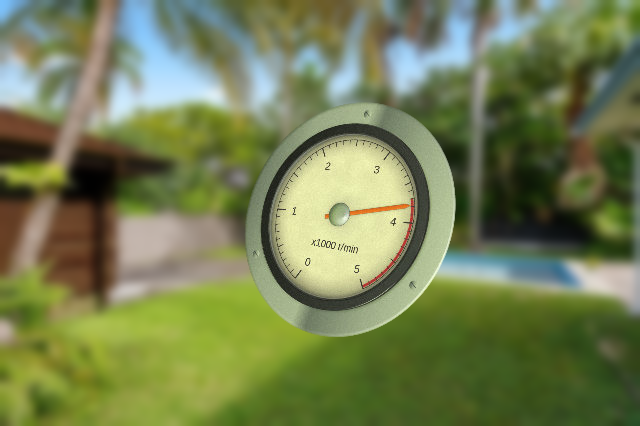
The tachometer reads 3800 rpm
